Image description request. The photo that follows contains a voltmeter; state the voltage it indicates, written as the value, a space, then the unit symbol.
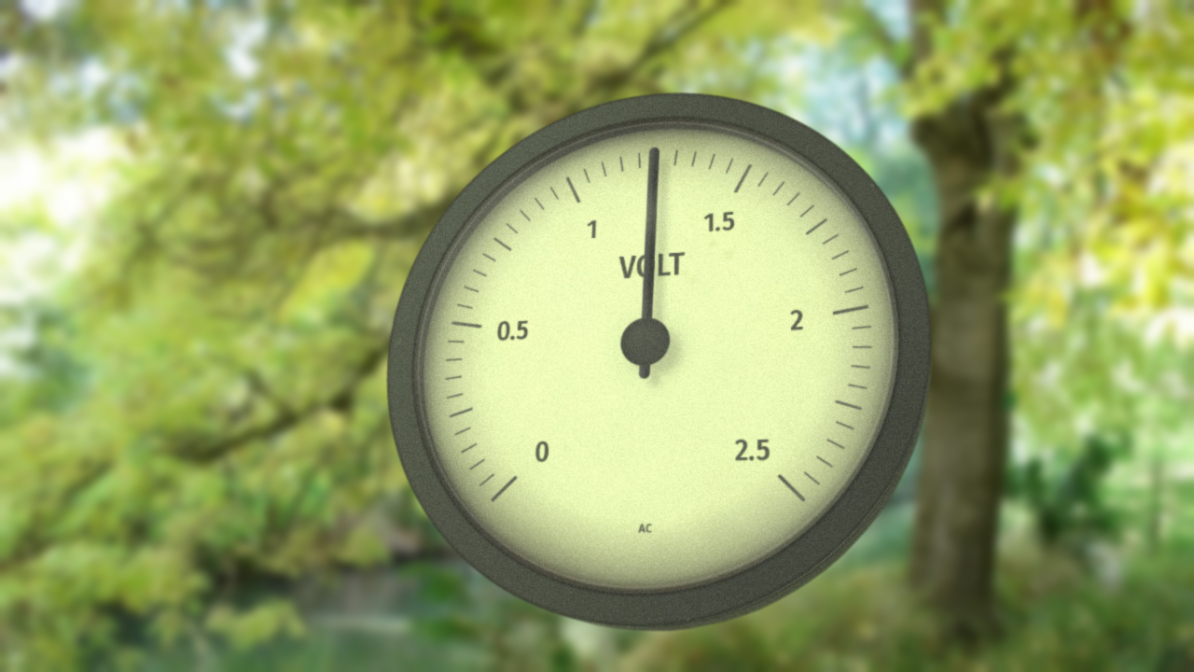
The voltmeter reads 1.25 V
